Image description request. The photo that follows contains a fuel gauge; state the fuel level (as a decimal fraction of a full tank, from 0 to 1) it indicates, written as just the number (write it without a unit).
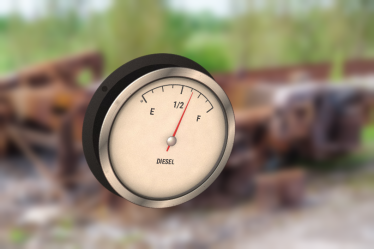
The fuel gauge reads 0.625
